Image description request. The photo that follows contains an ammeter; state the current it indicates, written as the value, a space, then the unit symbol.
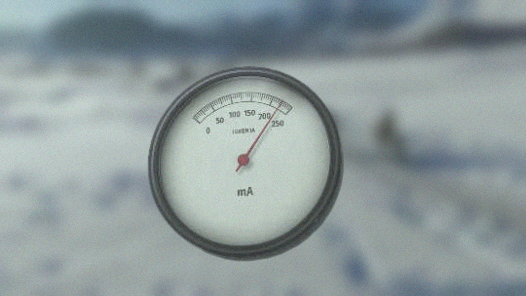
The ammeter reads 225 mA
